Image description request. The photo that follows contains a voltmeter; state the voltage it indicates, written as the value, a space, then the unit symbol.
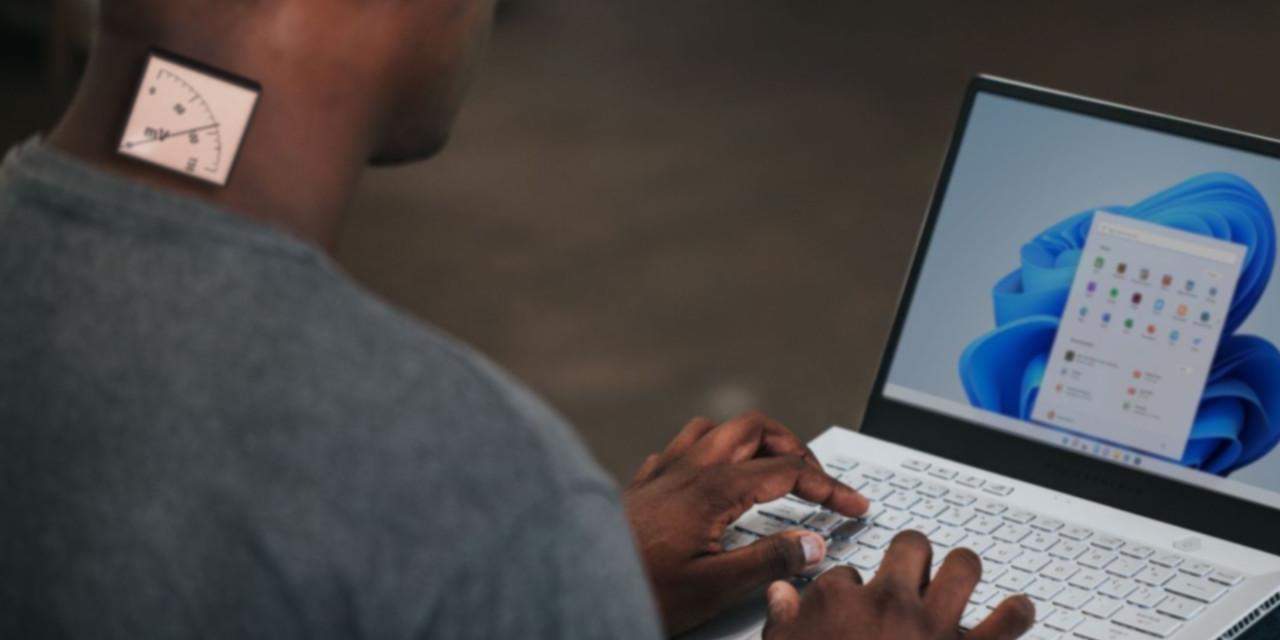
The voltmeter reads 90 mV
